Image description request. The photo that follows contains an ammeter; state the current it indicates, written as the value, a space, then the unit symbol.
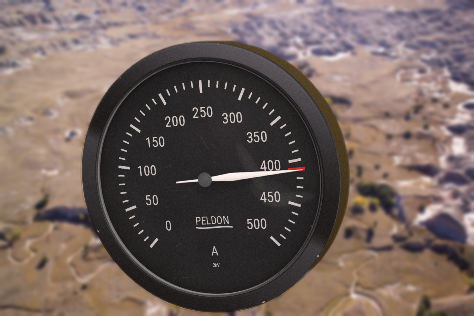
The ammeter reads 410 A
